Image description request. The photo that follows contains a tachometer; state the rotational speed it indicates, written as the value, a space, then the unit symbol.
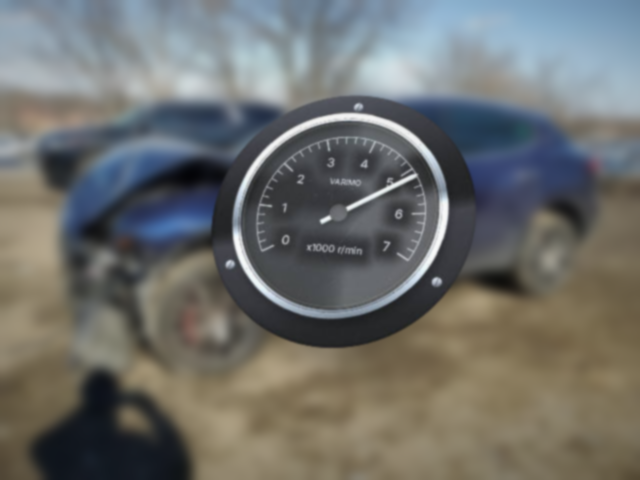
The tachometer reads 5200 rpm
